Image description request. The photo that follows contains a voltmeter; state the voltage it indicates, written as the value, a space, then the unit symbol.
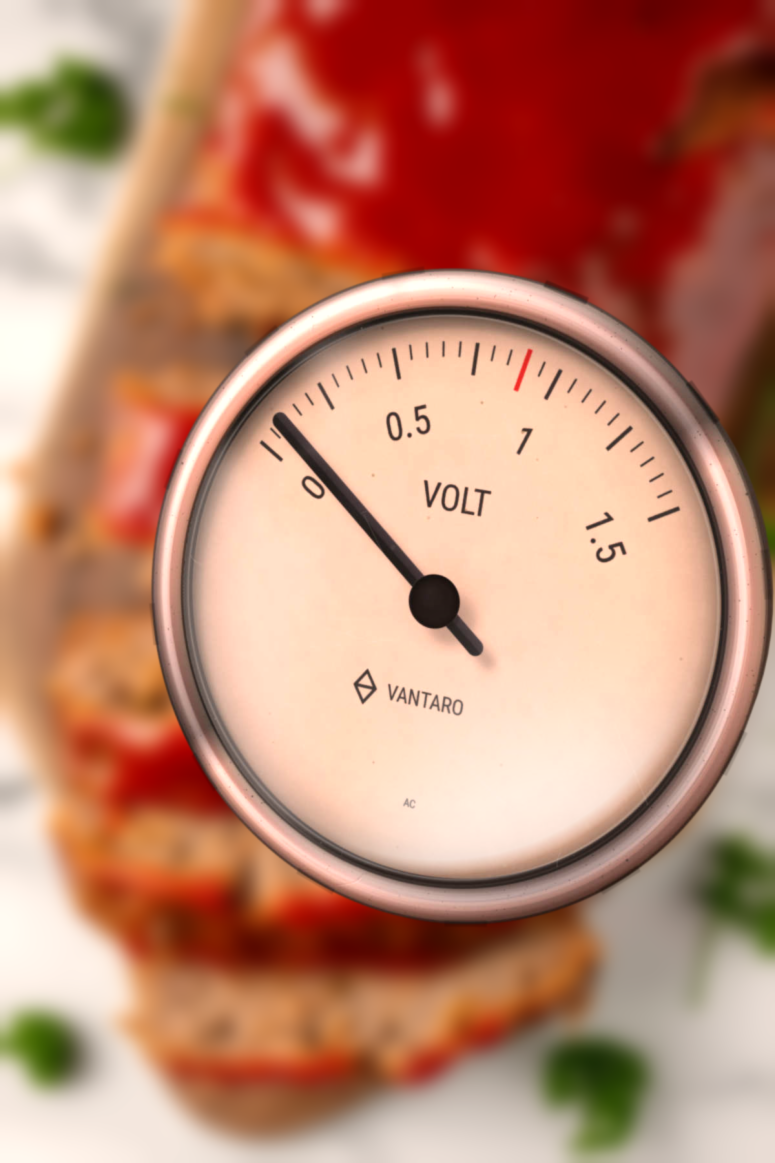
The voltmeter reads 0.1 V
